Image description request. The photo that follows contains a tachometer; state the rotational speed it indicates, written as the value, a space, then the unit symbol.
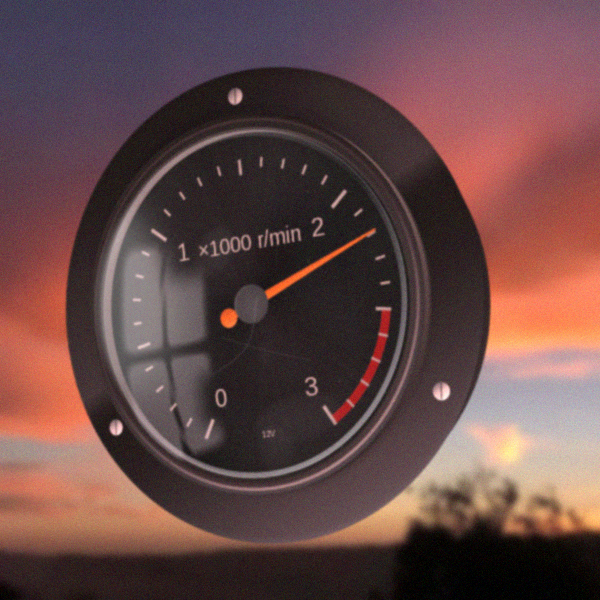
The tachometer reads 2200 rpm
